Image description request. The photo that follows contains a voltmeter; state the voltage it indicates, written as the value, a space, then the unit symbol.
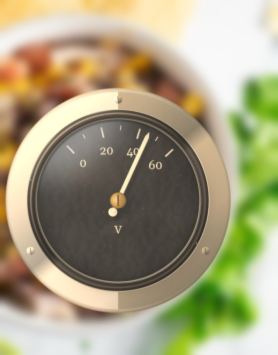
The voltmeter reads 45 V
